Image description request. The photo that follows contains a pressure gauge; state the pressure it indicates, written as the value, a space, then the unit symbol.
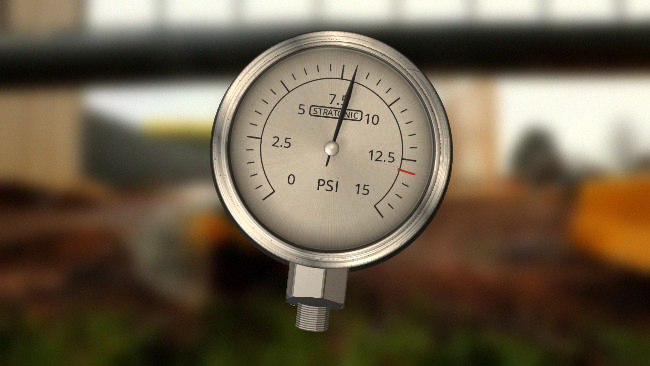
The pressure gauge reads 8 psi
